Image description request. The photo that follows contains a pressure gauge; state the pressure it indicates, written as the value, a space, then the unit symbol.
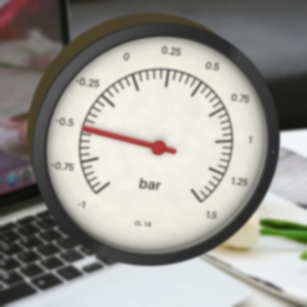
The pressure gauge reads -0.5 bar
